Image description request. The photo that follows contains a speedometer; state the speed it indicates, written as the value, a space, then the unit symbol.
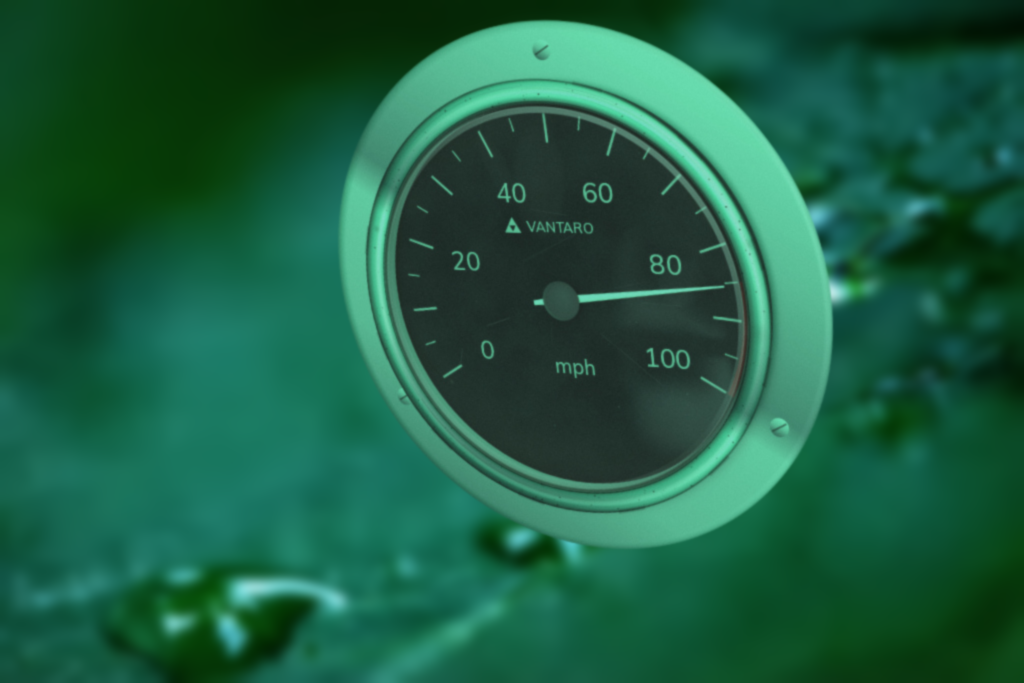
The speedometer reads 85 mph
